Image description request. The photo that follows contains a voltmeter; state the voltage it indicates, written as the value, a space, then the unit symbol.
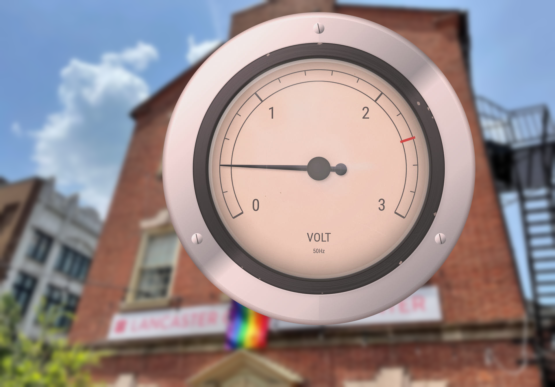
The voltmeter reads 0.4 V
